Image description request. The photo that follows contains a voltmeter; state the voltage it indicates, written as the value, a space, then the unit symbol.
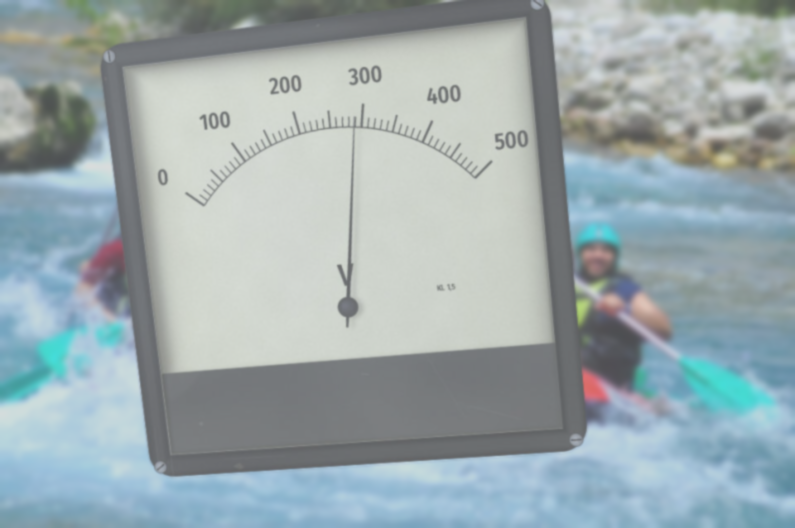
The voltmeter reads 290 V
